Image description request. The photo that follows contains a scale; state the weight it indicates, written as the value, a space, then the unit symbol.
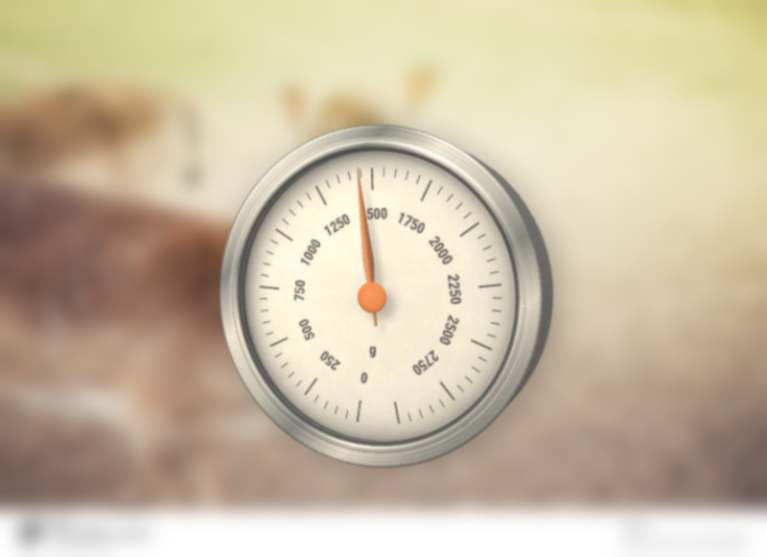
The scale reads 1450 g
